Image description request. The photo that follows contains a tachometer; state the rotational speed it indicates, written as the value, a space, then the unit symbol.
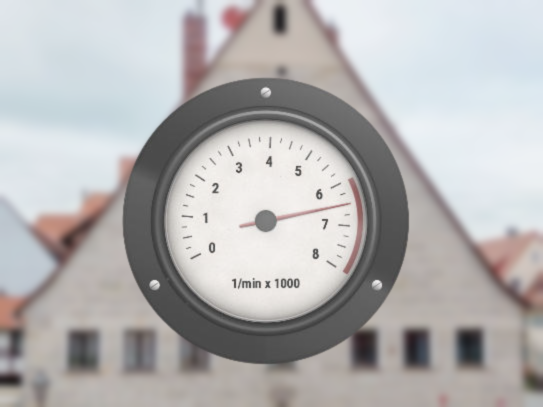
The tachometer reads 6500 rpm
